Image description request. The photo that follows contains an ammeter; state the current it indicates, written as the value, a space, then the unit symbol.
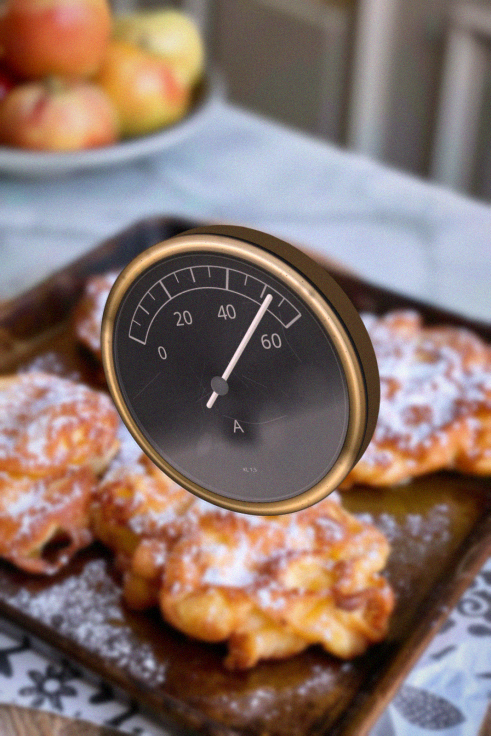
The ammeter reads 52.5 A
